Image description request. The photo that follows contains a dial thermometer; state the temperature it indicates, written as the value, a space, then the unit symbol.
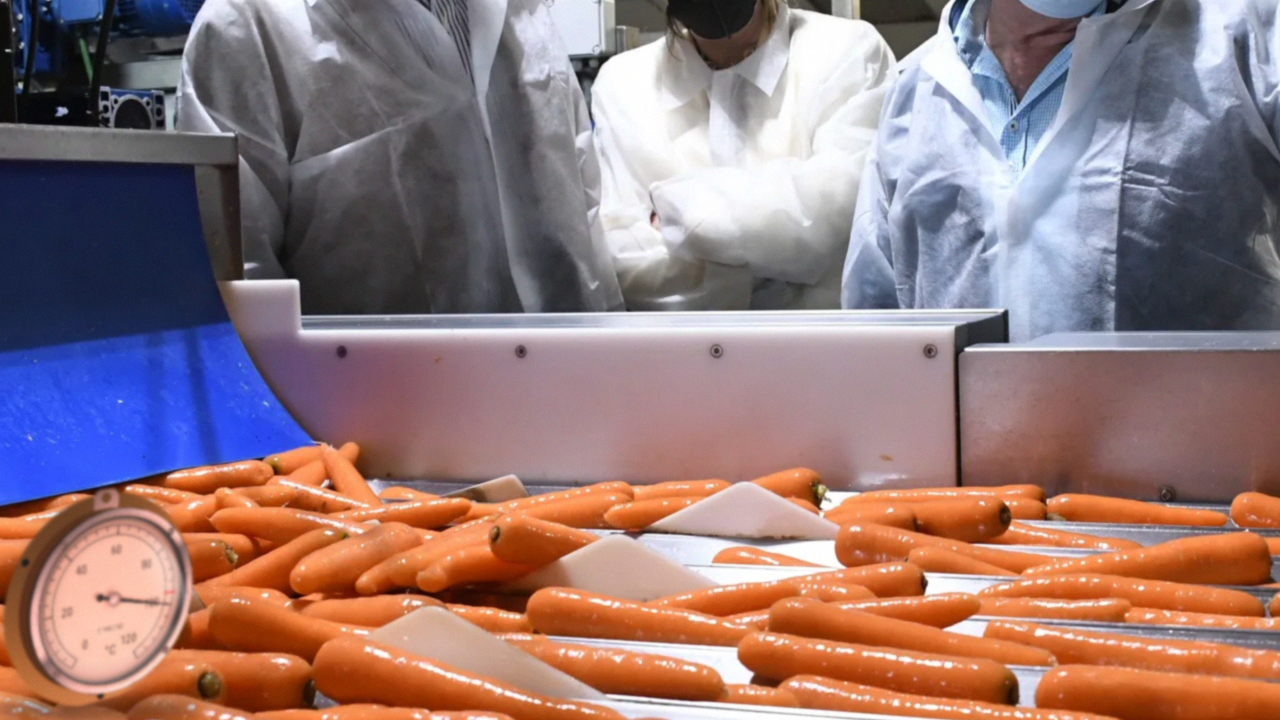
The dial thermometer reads 100 °C
